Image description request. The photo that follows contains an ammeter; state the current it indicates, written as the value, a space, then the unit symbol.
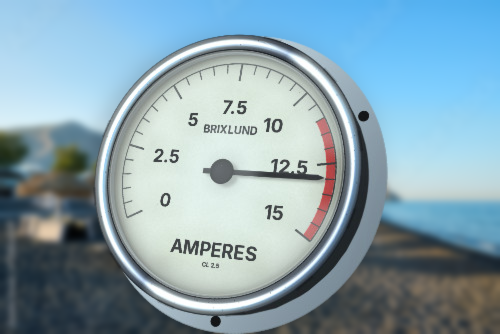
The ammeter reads 13 A
